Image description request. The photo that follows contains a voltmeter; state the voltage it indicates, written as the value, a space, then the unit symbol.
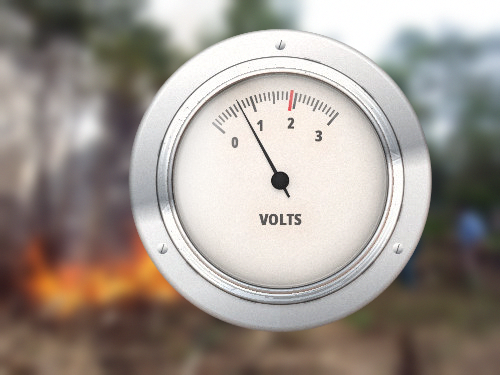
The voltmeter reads 0.7 V
